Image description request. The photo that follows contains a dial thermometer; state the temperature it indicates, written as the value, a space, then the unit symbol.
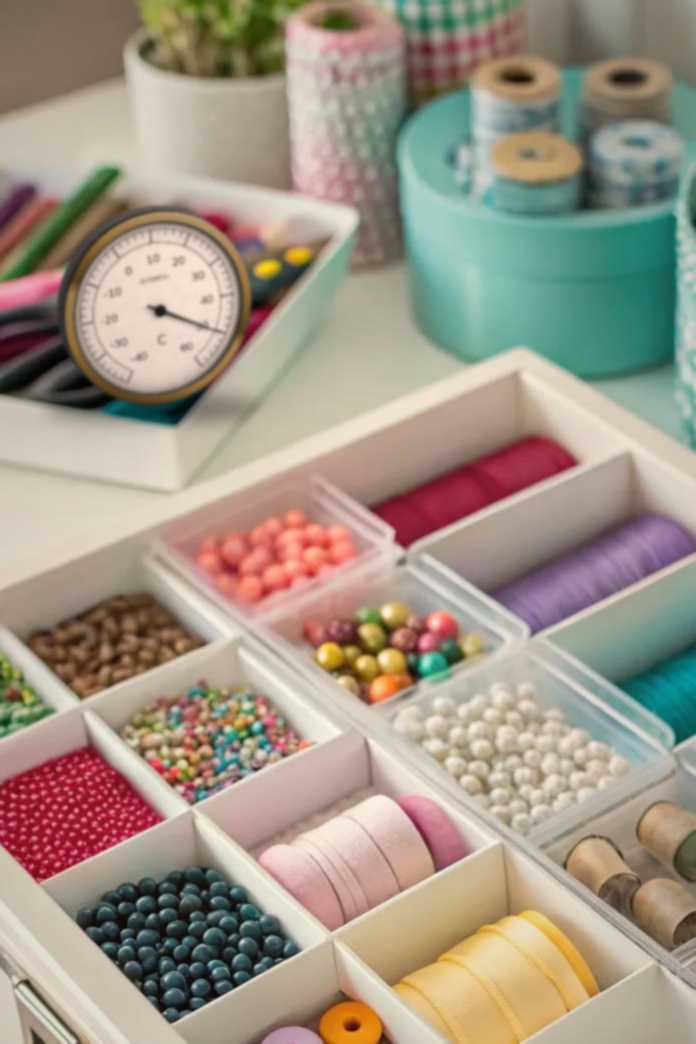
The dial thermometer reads 50 °C
